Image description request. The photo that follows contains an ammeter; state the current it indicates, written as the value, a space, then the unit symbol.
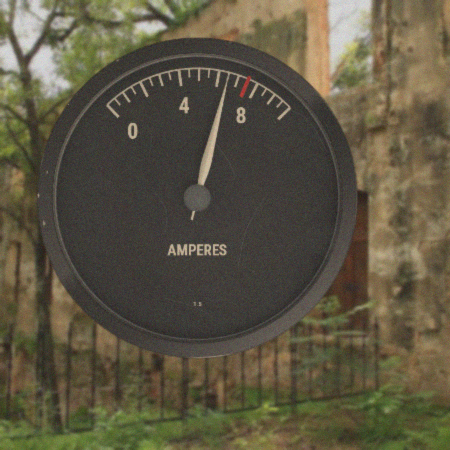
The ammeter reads 6.5 A
